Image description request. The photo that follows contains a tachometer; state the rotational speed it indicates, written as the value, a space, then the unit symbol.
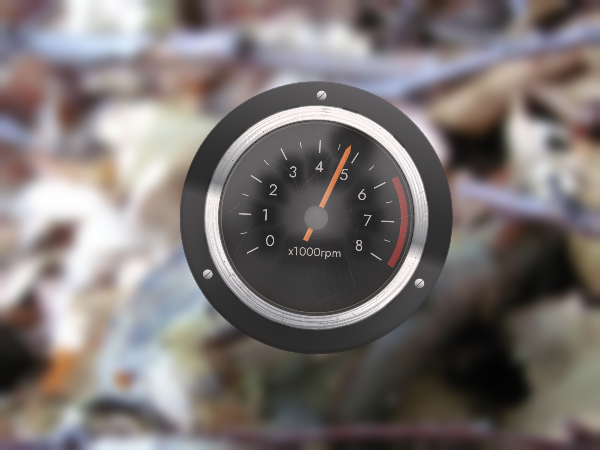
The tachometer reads 4750 rpm
